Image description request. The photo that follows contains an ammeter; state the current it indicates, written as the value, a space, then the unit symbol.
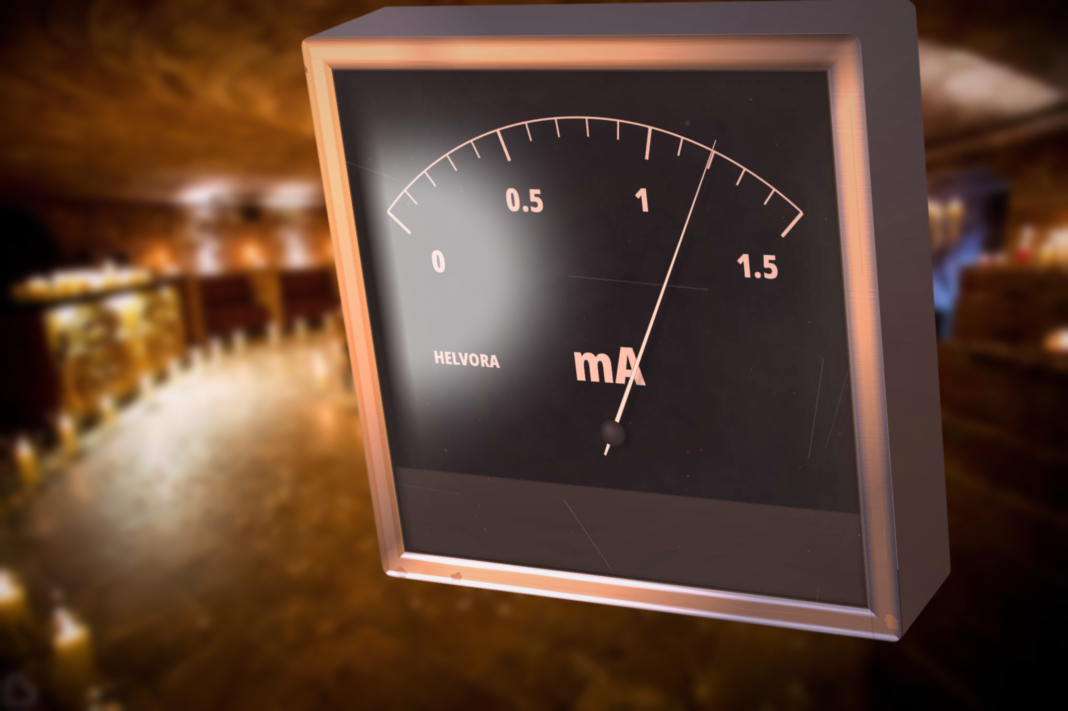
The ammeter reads 1.2 mA
